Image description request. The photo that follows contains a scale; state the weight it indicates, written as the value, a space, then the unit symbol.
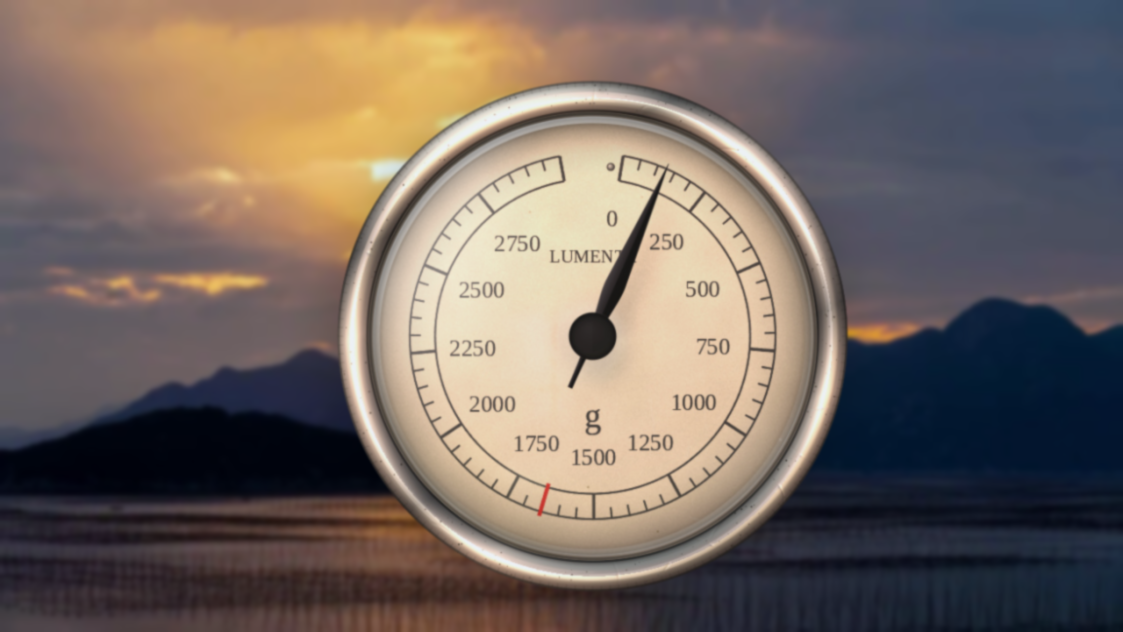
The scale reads 125 g
